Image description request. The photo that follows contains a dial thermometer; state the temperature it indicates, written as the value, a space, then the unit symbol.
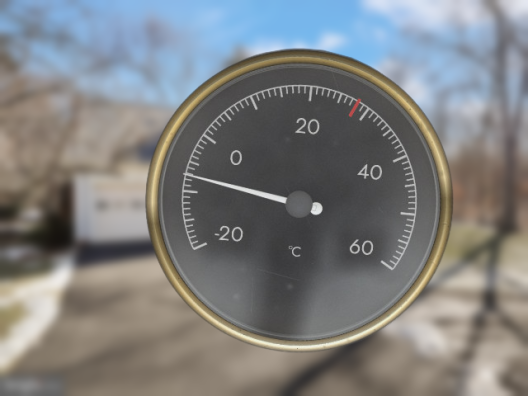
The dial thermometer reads -7 °C
